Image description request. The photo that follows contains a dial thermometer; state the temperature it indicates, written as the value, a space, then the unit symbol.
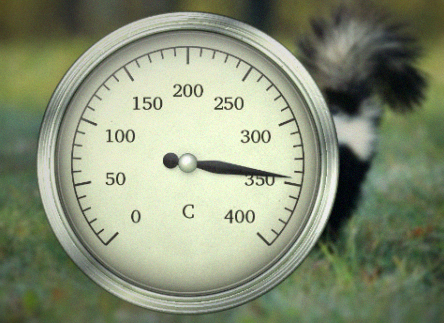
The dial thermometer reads 345 °C
